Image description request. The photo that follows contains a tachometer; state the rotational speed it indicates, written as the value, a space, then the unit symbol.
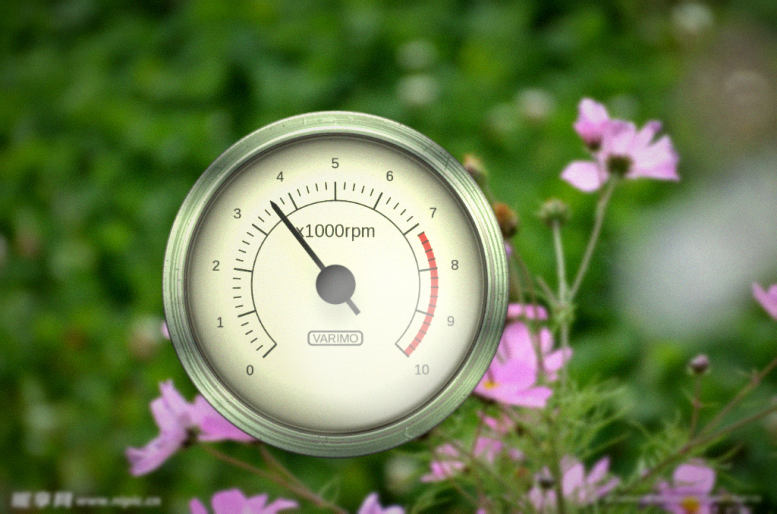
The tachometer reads 3600 rpm
